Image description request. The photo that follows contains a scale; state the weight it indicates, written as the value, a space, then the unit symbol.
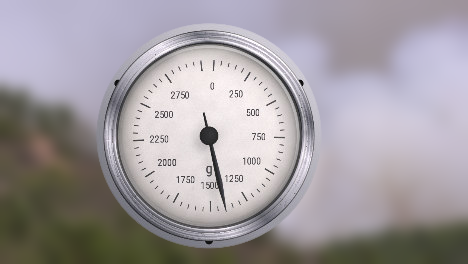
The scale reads 1400 g
